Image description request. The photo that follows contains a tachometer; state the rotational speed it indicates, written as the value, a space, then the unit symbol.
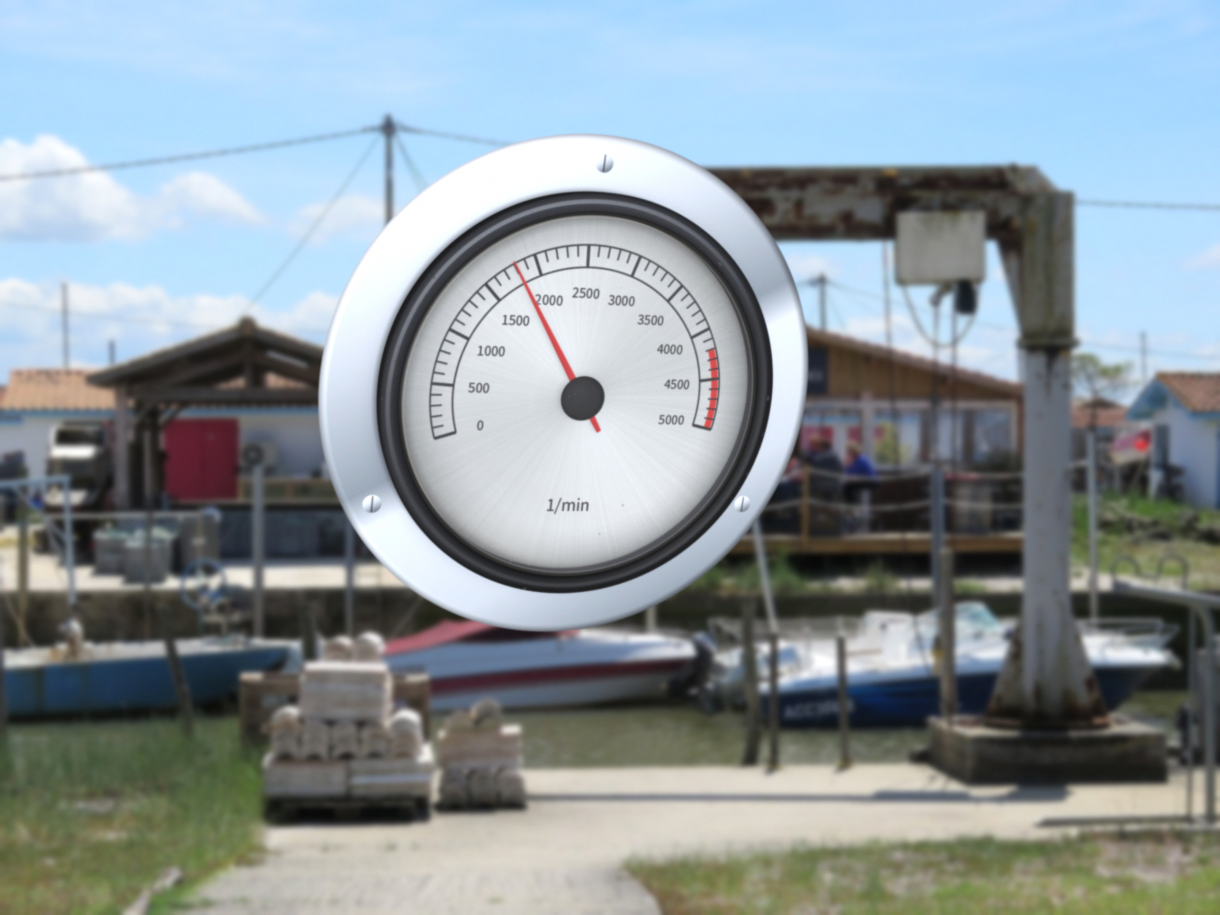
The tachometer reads 1800 rpm
